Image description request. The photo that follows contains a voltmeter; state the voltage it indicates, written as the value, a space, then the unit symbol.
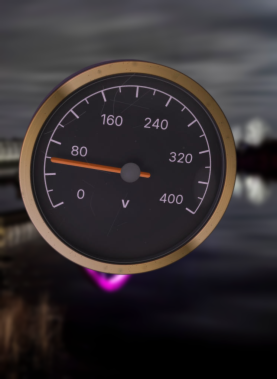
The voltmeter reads 60 V
